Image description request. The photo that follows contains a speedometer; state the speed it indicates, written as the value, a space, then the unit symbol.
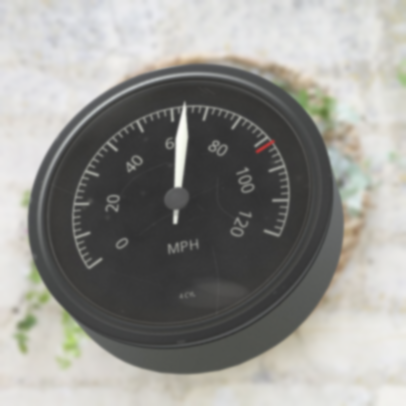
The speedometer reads 64 mph
